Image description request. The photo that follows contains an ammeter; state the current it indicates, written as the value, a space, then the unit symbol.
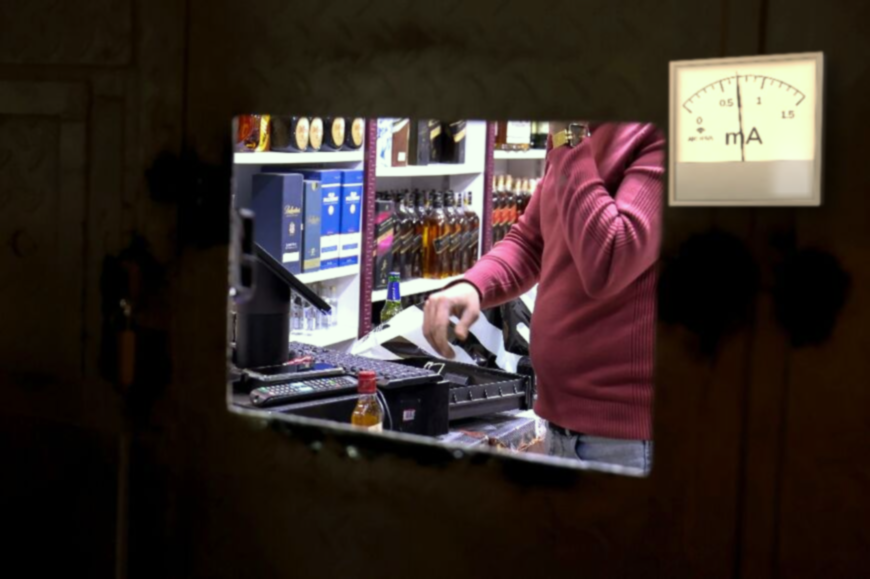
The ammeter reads 0.7 mA
